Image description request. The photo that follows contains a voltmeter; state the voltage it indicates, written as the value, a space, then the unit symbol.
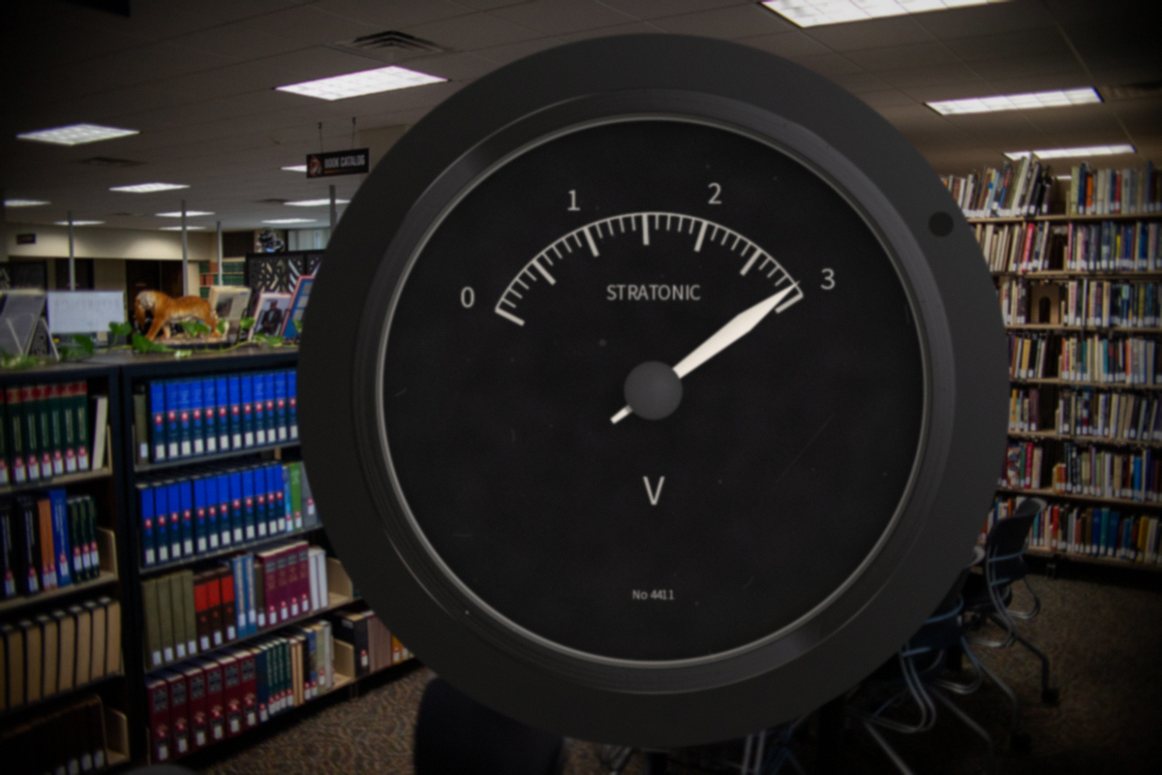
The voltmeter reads 2.9 V
